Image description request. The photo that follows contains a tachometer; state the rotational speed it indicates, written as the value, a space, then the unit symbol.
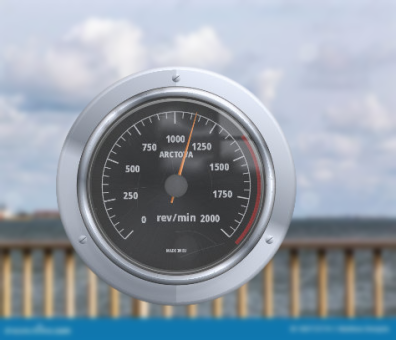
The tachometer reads 1125 rpm
